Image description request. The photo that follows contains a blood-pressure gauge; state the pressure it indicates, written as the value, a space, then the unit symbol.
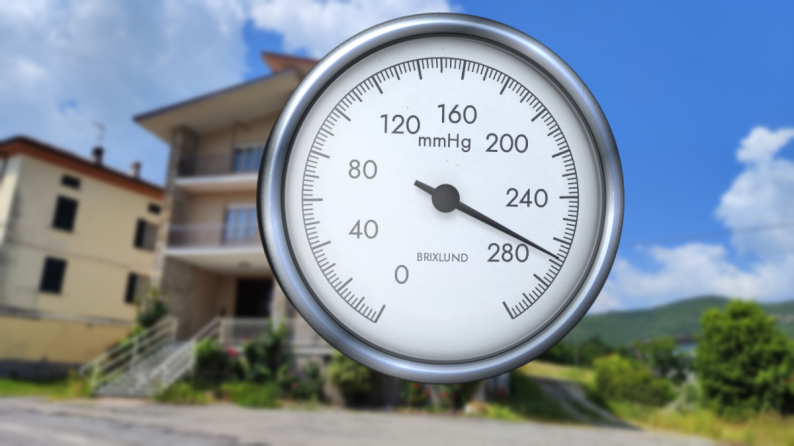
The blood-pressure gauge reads 268 mmHg
